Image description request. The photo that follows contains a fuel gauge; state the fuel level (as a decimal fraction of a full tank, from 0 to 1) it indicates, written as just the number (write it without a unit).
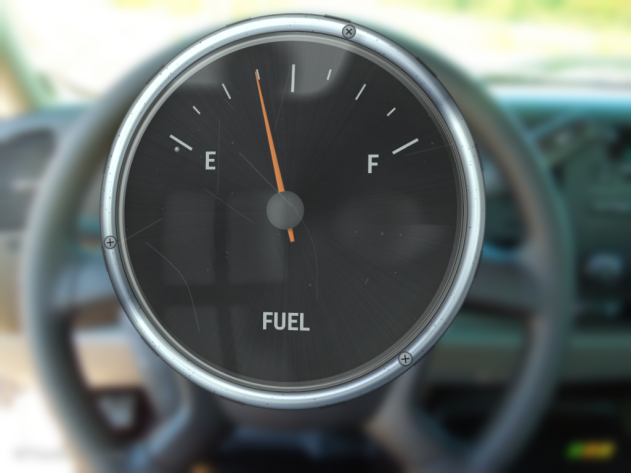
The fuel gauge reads 0.375
